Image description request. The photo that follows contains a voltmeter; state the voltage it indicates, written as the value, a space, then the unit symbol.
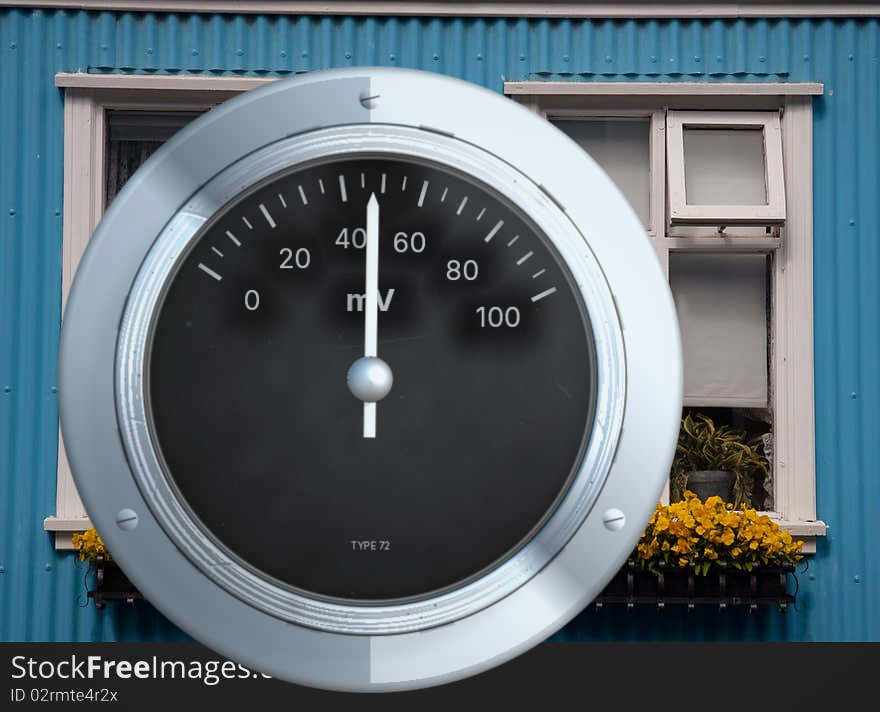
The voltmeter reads 47.5 mV
